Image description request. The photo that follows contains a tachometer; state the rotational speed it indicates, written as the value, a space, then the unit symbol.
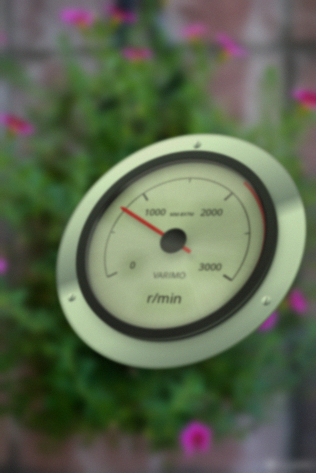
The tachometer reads 750 rpm
